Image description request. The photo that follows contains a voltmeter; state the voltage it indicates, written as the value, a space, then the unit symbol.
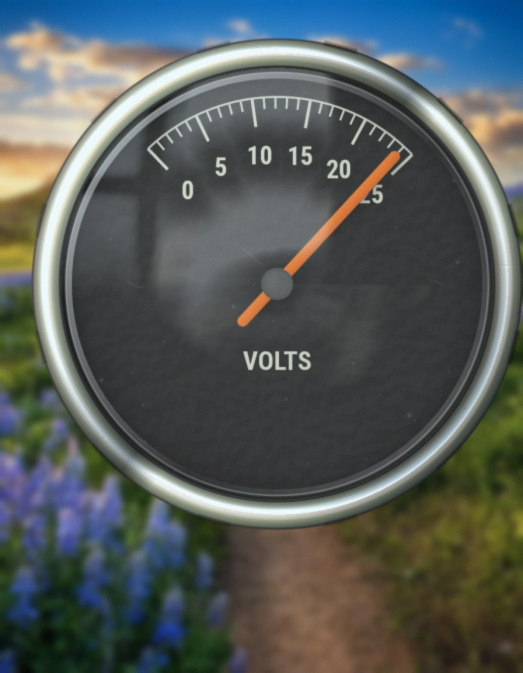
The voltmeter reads 24 V
